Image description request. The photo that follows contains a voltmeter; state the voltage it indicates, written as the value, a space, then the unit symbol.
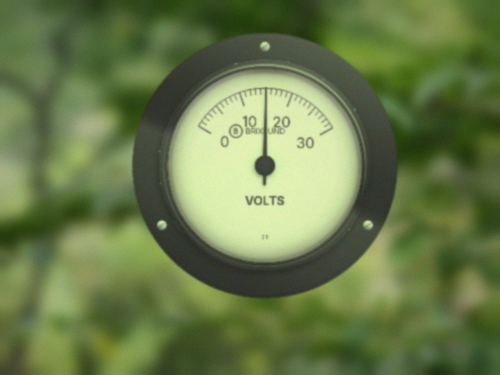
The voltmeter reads 15 V
